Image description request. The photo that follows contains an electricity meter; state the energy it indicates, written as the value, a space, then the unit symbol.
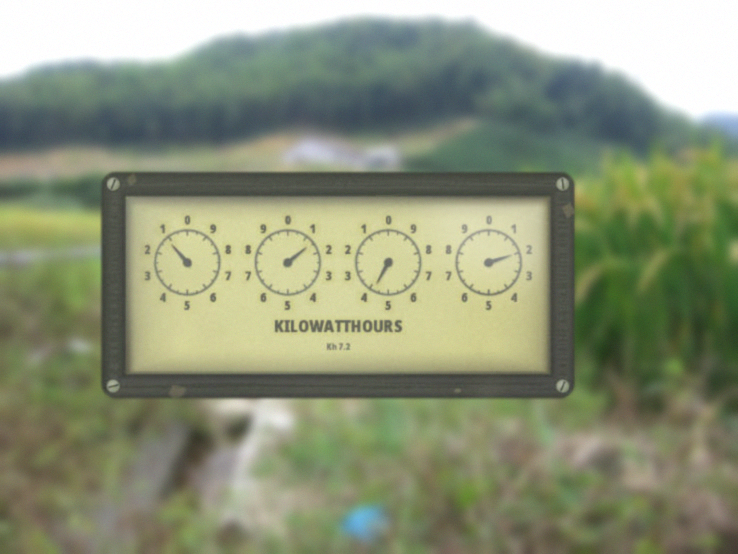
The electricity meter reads 1142 kWh
